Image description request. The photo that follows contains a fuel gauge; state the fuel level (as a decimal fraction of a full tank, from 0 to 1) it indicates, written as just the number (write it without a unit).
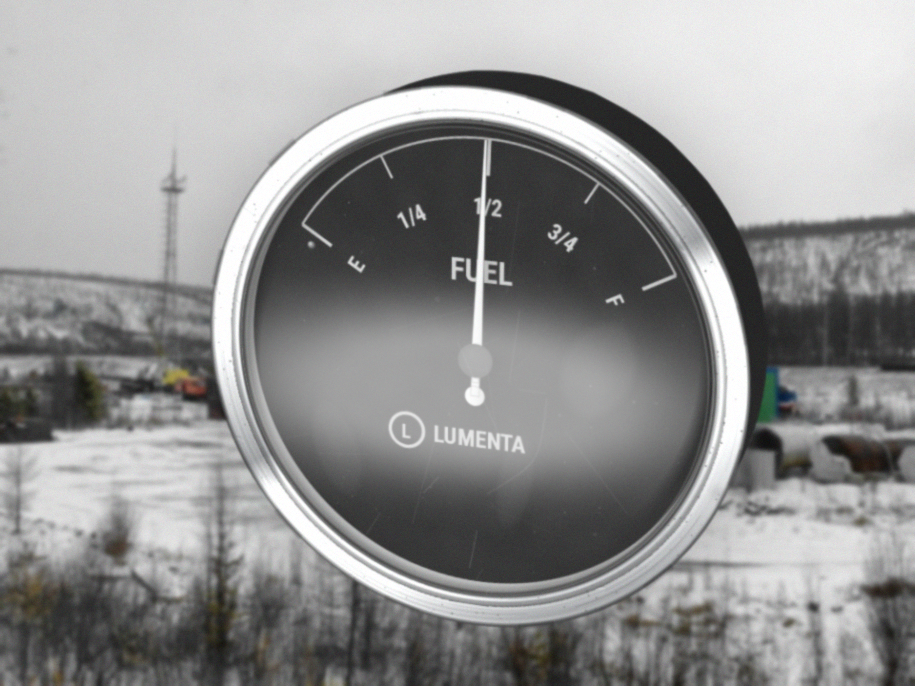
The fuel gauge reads 0.5
